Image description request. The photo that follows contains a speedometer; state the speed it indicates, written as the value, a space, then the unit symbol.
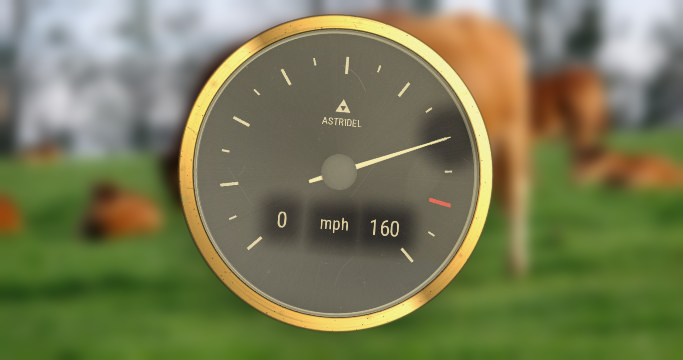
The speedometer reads 120 mph
